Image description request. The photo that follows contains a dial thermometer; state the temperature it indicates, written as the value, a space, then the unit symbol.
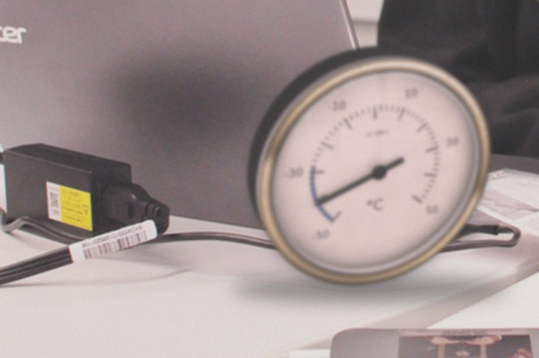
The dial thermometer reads -40 °C
